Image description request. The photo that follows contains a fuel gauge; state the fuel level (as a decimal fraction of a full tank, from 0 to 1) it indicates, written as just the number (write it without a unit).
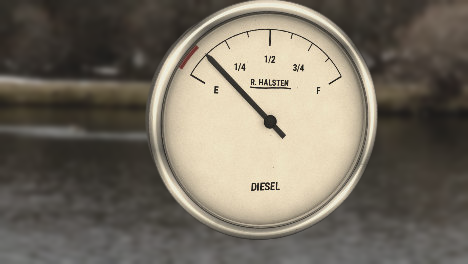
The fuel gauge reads 0.125
